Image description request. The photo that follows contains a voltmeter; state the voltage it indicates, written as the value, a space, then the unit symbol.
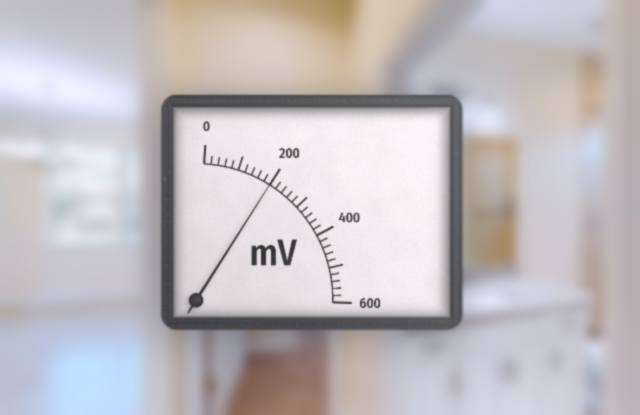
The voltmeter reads 200 mV
